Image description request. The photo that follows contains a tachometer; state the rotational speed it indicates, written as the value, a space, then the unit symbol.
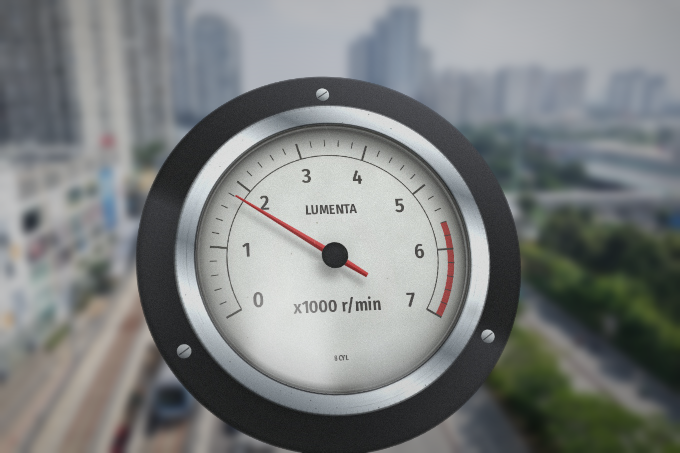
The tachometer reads 1800 rpm
